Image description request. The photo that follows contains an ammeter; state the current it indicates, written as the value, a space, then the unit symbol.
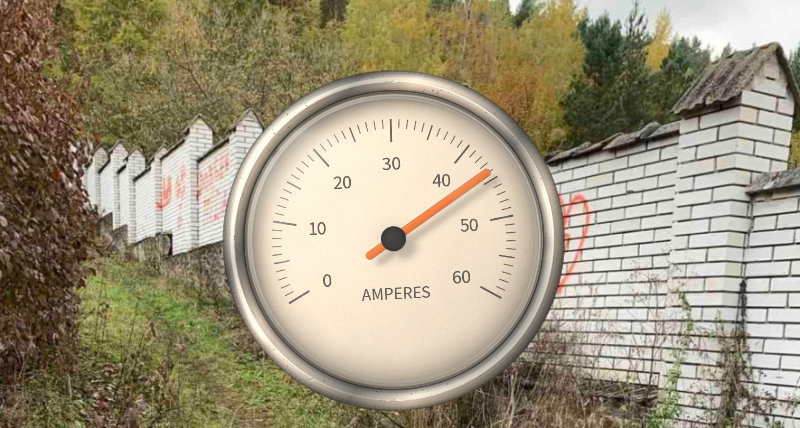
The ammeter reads 44 A
